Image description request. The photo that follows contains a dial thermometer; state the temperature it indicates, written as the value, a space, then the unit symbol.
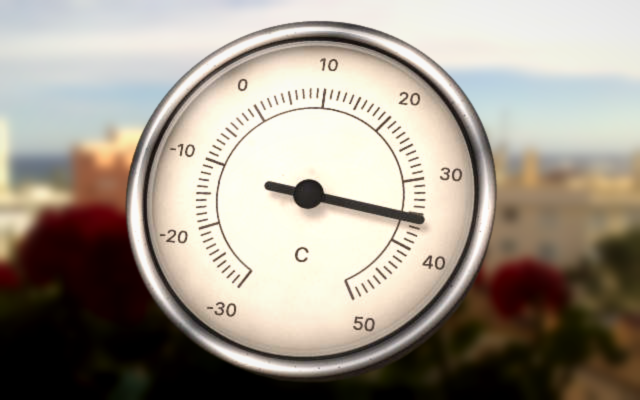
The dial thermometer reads 36 °C
